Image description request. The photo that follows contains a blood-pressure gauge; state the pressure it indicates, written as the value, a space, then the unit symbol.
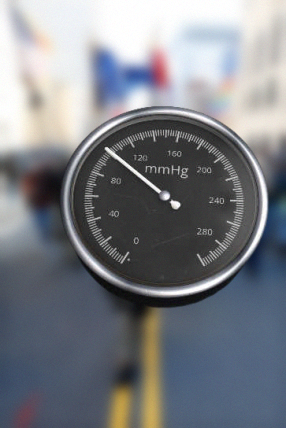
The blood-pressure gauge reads 100 mmHg
